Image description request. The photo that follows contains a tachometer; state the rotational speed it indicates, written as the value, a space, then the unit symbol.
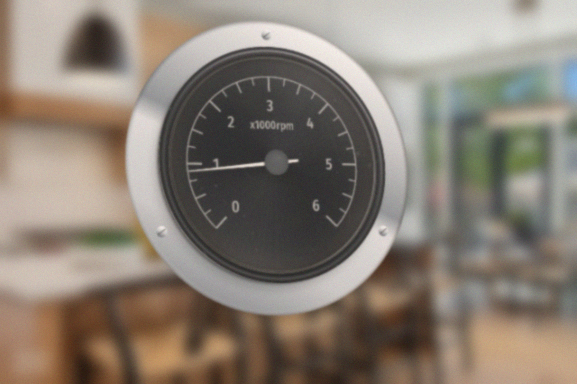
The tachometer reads 875 rpm
